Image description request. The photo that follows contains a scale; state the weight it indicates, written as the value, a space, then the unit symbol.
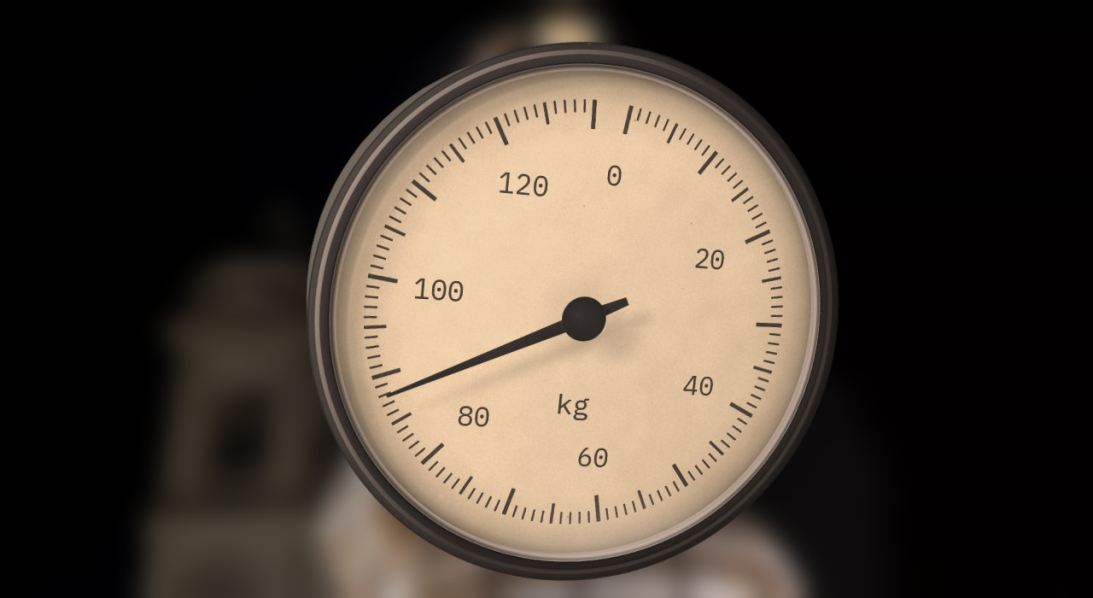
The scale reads 88 kg
